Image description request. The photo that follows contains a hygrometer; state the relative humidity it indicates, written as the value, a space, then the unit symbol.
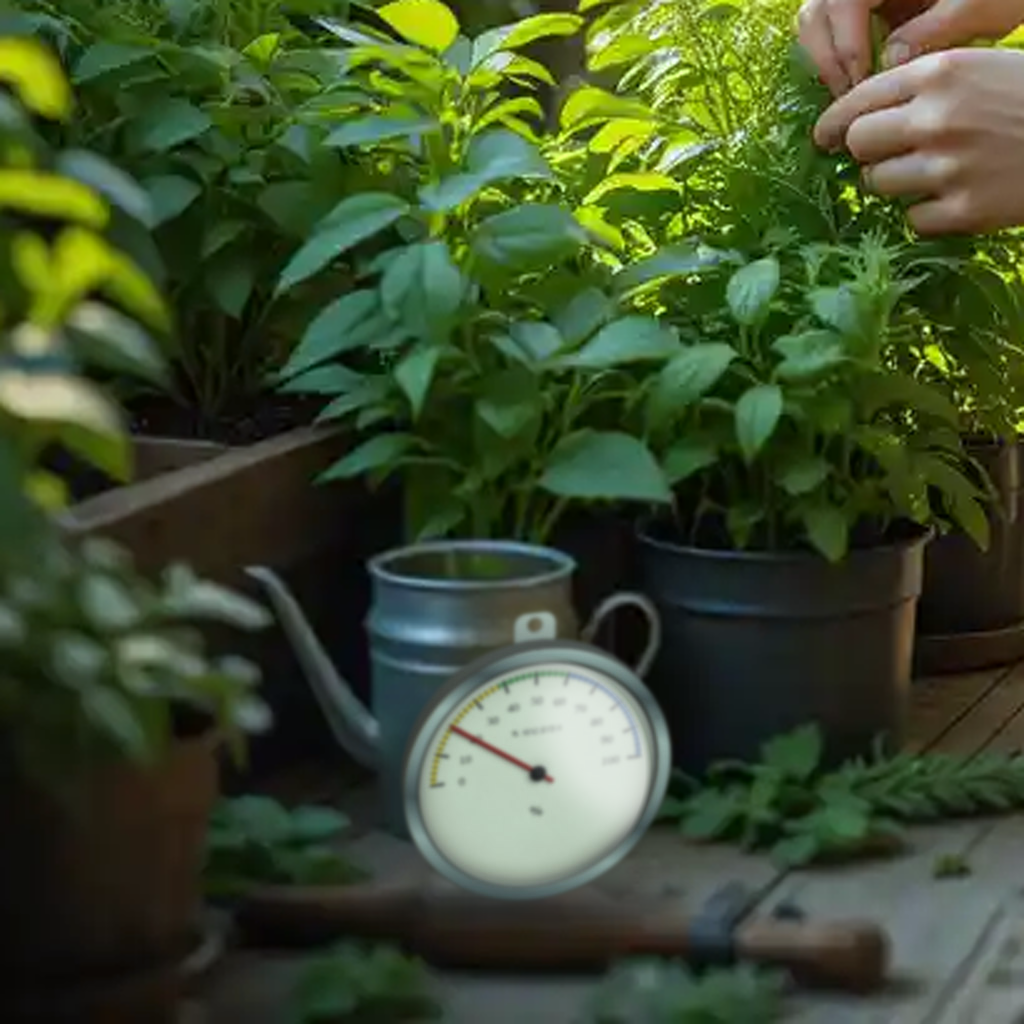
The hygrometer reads 20 %
